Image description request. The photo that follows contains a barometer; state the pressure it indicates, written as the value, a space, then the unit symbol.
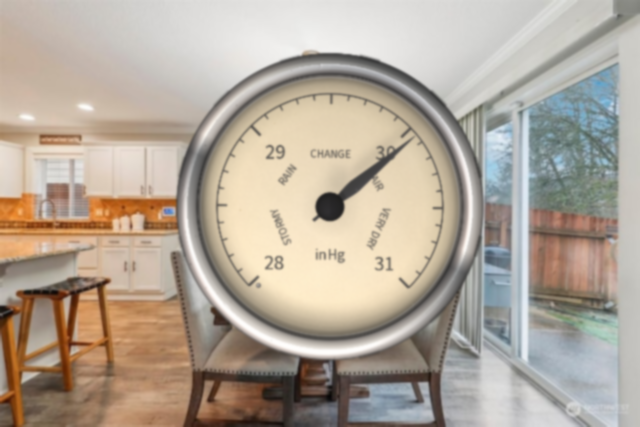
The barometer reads 30.05 inHg
